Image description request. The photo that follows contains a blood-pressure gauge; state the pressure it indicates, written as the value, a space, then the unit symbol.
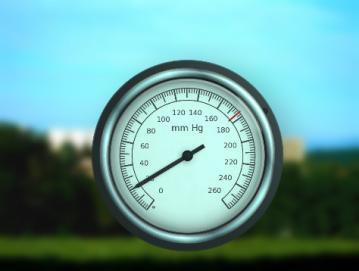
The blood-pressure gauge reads 20 mmHg
